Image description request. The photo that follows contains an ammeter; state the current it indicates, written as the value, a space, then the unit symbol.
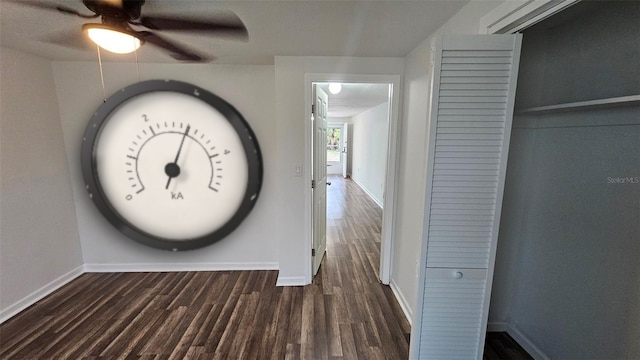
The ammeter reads 3 kA
